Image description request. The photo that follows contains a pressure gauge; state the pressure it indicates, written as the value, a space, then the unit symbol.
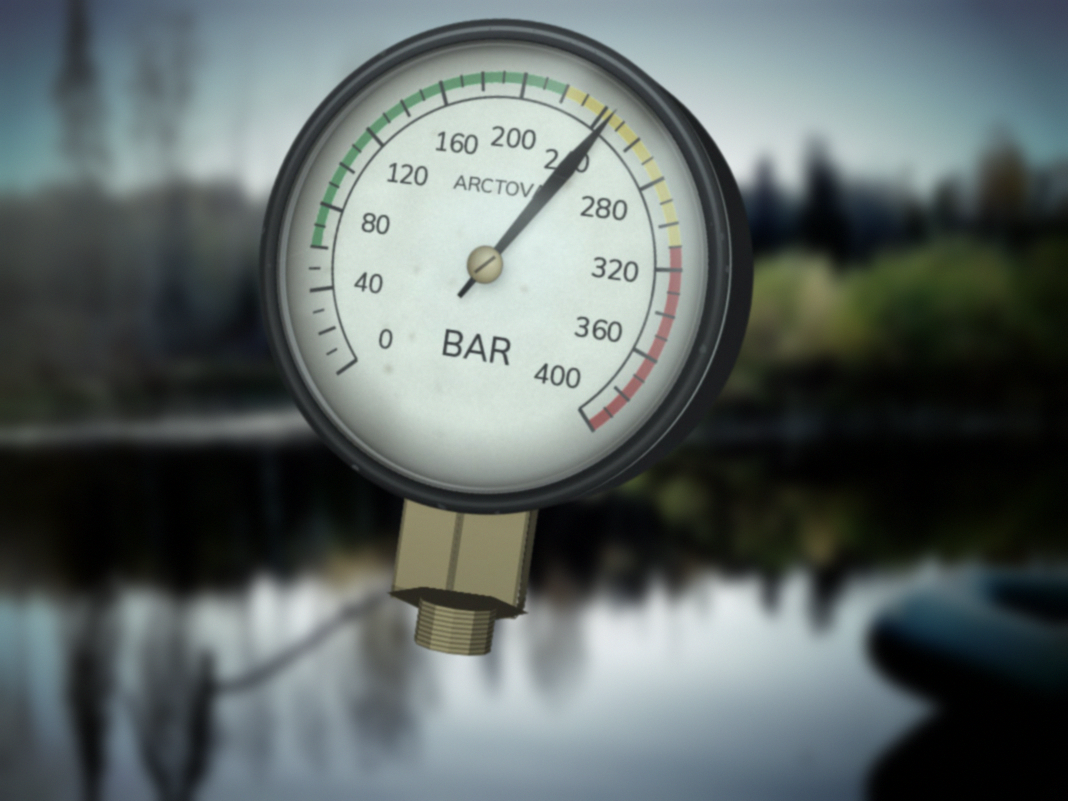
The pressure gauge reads 245 bar
